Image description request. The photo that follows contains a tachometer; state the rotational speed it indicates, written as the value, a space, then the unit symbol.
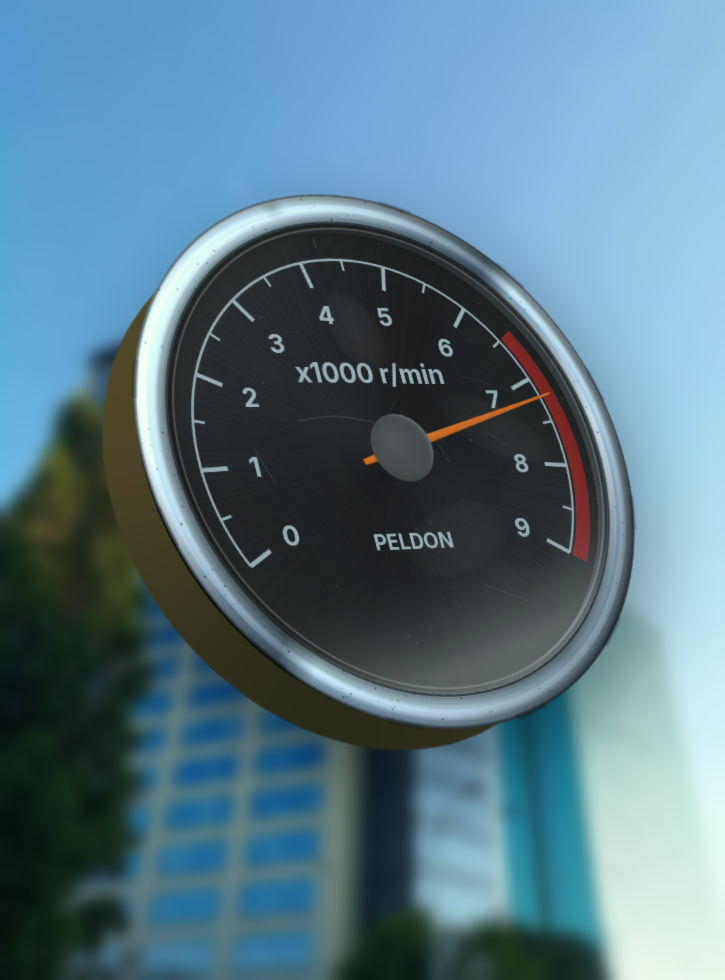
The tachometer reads 7250 rpm
